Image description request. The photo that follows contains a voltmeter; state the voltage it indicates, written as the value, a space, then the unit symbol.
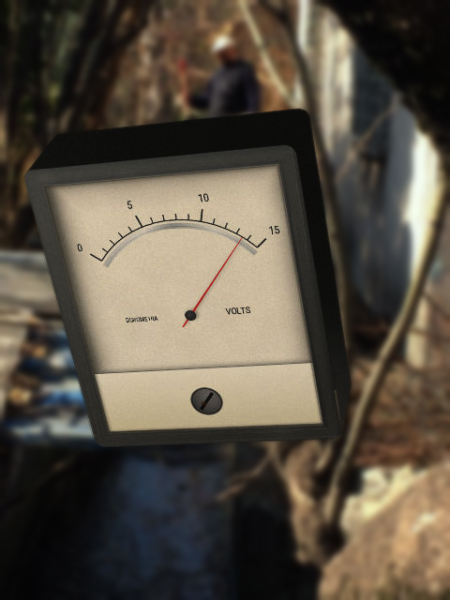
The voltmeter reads 13.5 V
